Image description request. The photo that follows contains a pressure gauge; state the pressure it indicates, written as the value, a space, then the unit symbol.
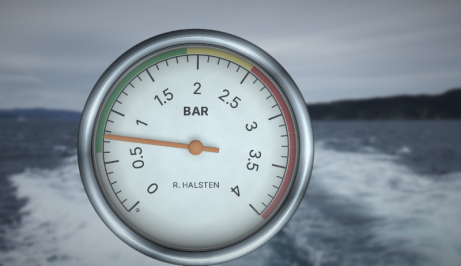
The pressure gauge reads 0.75 bar
